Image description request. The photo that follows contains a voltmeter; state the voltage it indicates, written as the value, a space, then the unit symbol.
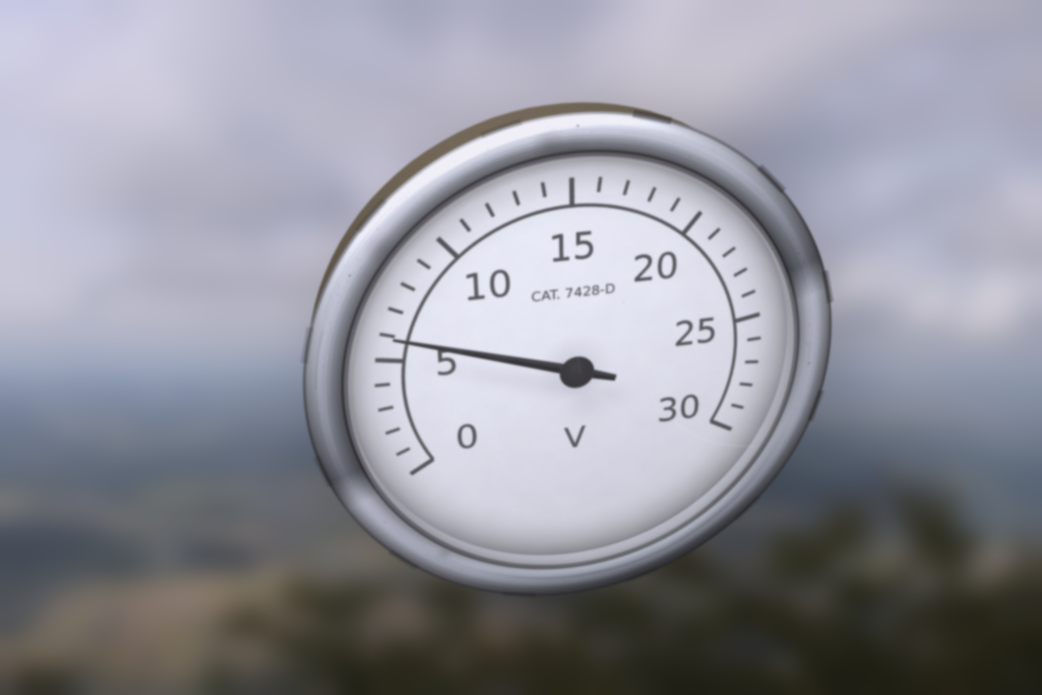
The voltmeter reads 6 V
